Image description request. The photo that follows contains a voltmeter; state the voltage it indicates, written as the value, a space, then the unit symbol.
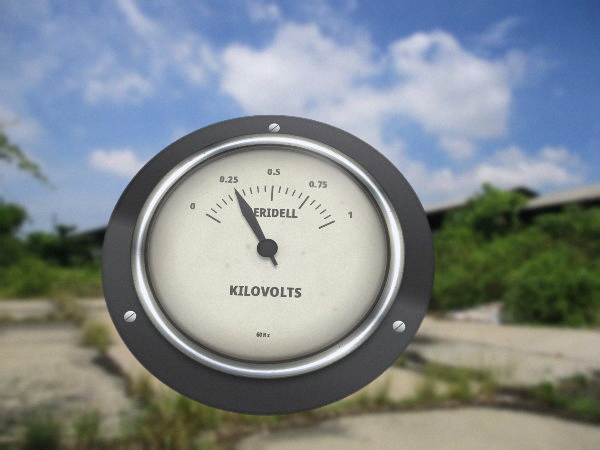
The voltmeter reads 0.25 kV
